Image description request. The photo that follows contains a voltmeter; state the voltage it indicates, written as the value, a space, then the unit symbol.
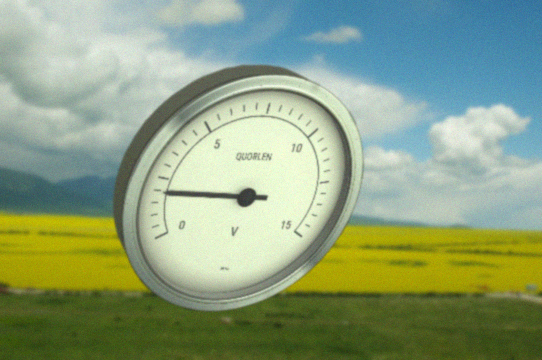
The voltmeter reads 2 V
